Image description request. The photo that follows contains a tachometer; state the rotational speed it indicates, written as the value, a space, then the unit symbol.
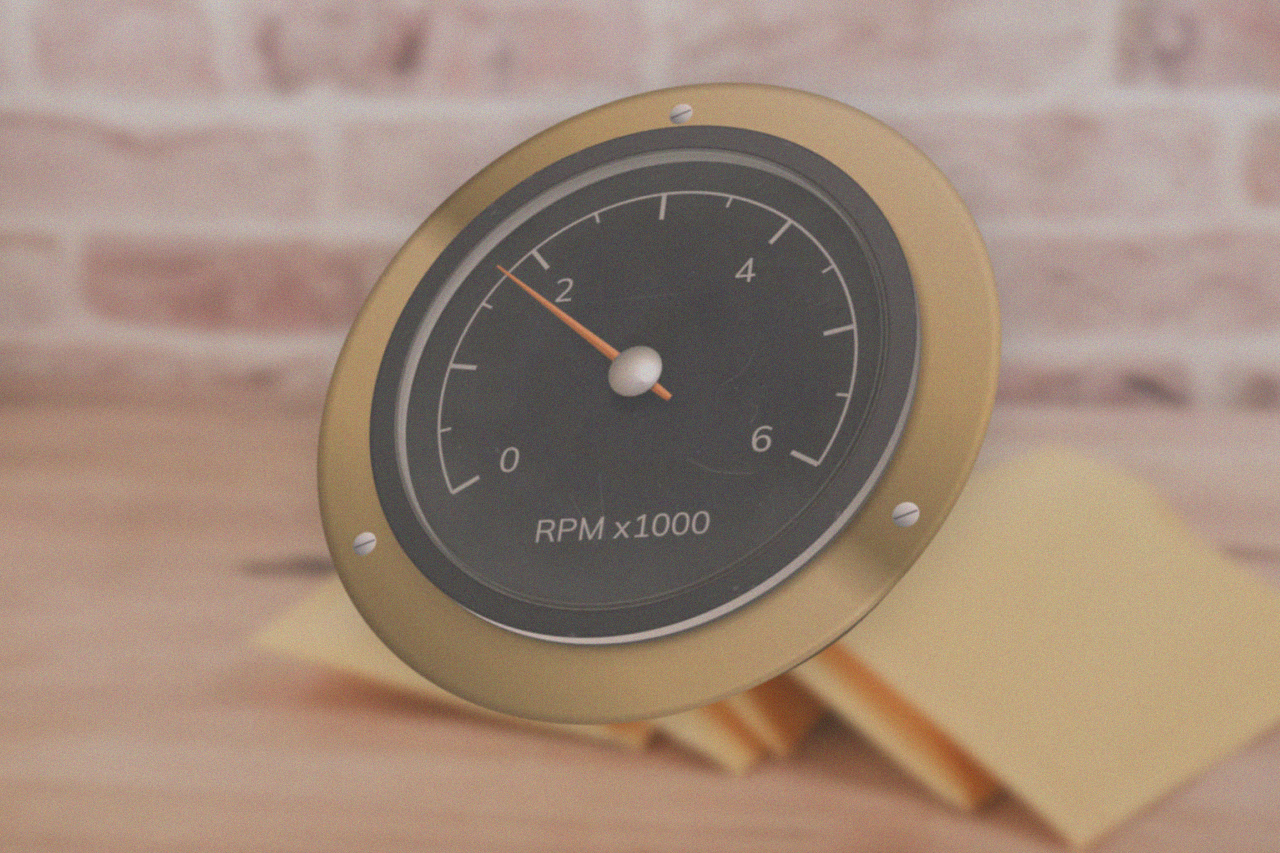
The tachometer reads 1750 rpm
